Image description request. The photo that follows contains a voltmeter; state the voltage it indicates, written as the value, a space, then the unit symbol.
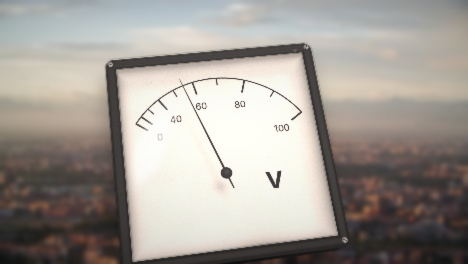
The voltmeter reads 55 V
